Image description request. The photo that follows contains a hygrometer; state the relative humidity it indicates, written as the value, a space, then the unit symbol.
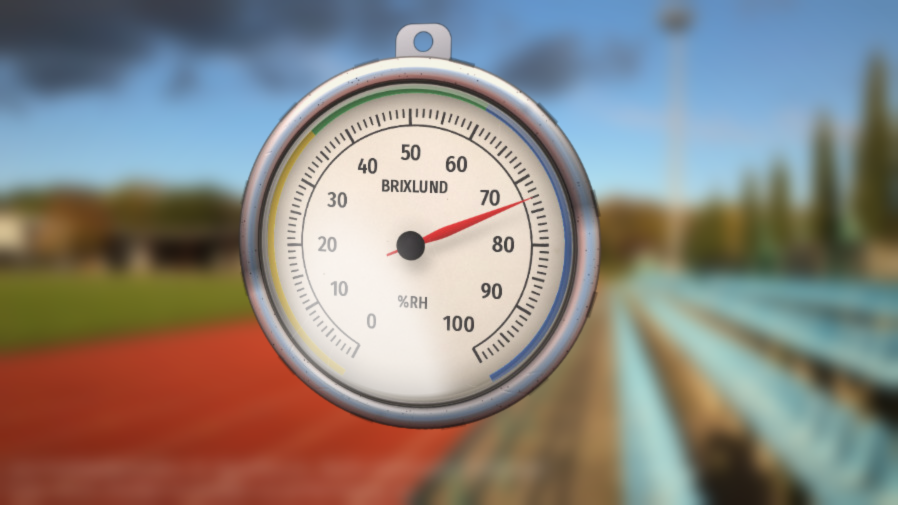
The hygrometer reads 73 %
